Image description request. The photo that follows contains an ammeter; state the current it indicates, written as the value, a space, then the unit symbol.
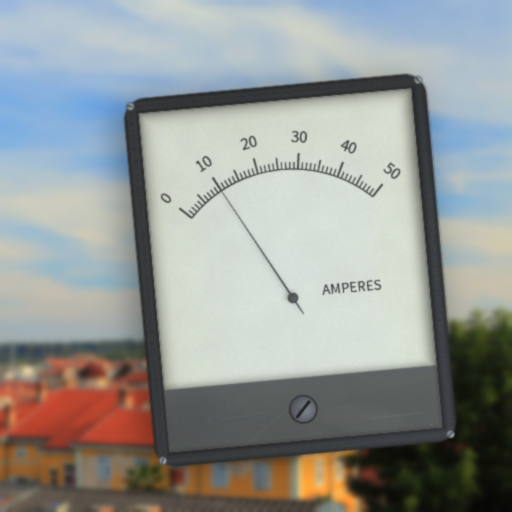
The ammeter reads 10 A
